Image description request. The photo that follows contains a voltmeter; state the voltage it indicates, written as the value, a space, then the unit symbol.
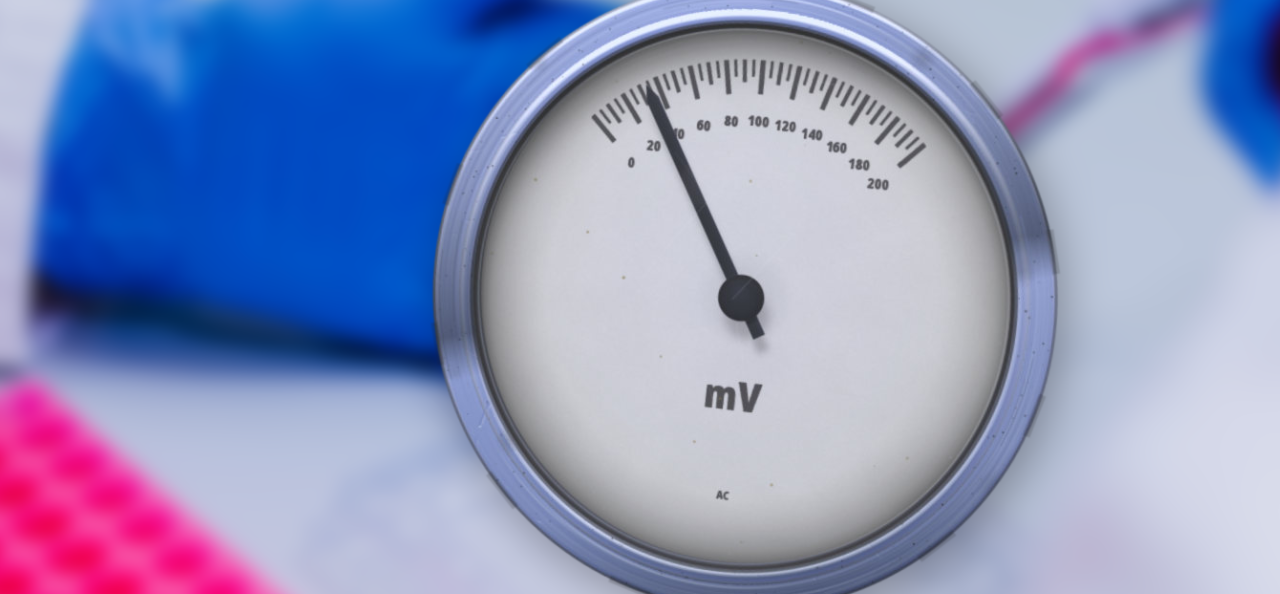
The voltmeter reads 35 mV
